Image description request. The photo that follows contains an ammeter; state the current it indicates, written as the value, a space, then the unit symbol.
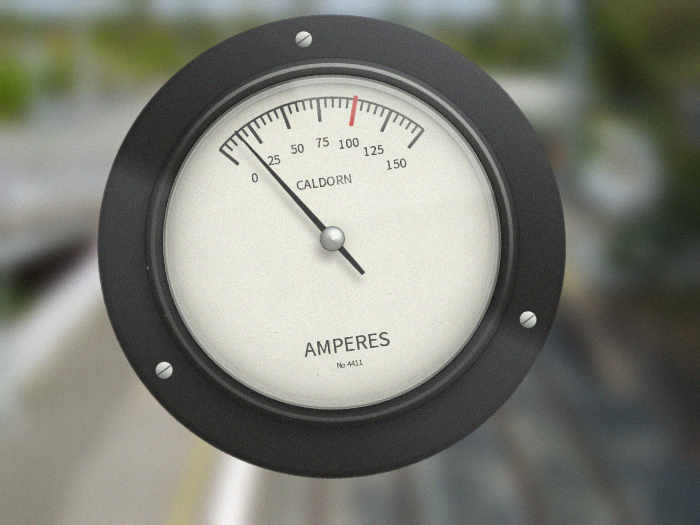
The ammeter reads 15 A
